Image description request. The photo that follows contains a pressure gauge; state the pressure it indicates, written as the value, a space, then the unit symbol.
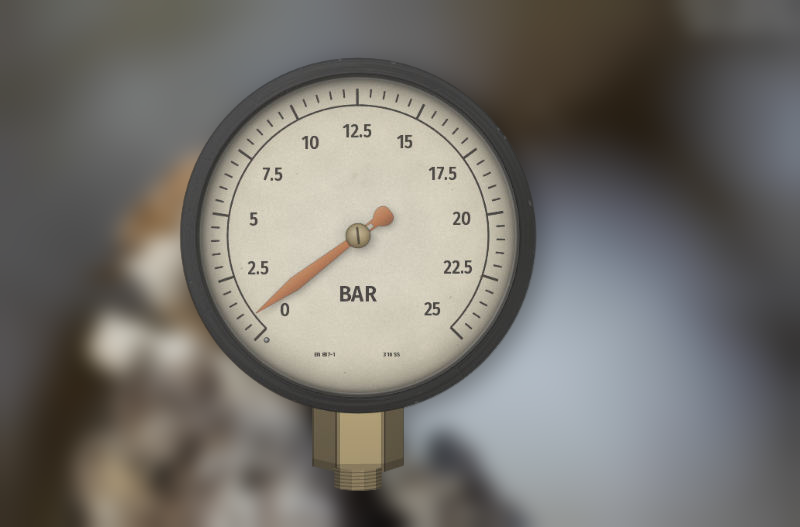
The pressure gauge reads 0.75 bar
